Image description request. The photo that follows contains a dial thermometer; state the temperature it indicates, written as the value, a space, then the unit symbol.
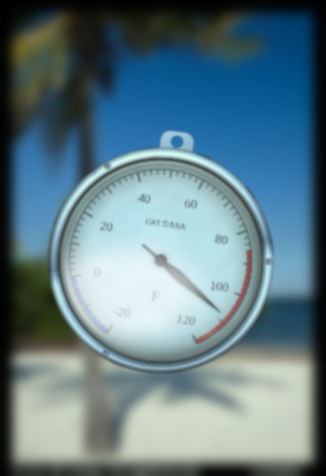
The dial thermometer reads 108 °F
